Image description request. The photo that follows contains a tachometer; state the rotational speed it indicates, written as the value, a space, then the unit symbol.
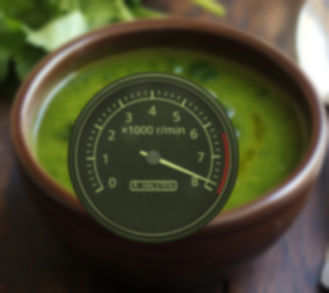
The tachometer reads 7800 rpm
